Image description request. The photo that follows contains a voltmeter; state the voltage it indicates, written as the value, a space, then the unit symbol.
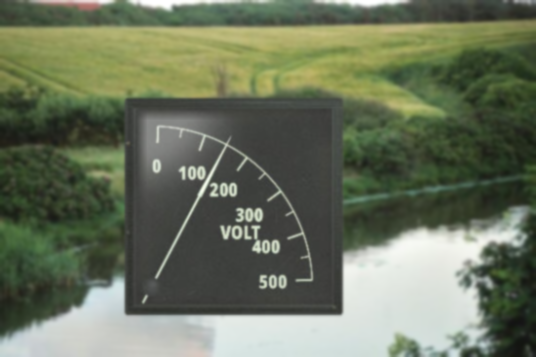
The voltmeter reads 150 V
